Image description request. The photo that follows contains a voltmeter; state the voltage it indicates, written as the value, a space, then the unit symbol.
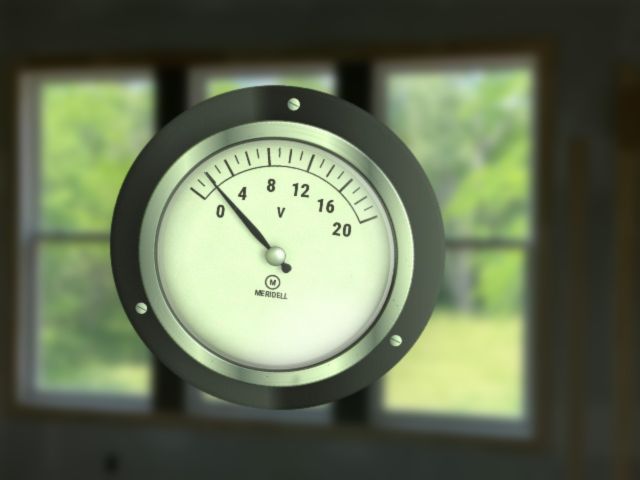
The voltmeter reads 2 V
